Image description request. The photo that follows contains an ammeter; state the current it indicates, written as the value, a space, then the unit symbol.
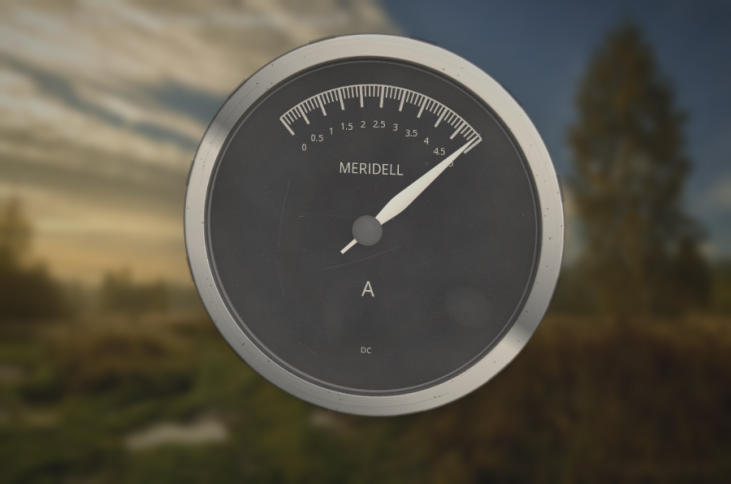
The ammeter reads 4.9 A
